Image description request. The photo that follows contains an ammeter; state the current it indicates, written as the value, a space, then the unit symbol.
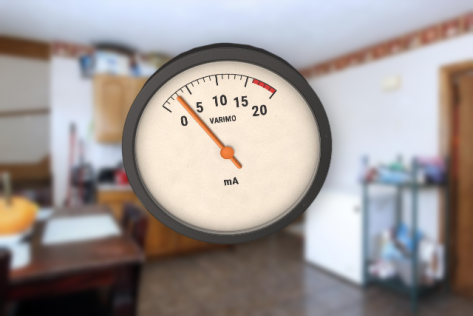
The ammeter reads 3 mA
